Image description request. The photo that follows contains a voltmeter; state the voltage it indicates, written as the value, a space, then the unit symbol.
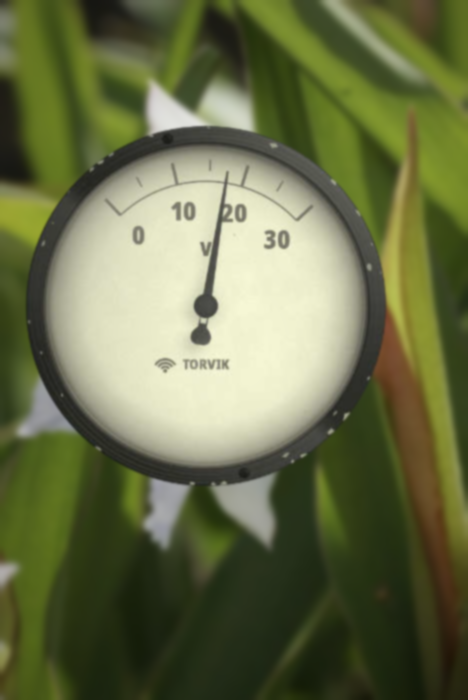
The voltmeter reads 17.5 V
